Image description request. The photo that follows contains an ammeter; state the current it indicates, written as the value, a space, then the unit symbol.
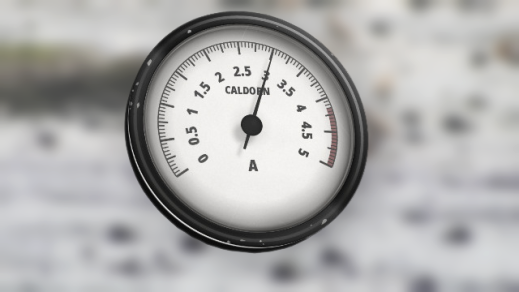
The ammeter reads 3 A
